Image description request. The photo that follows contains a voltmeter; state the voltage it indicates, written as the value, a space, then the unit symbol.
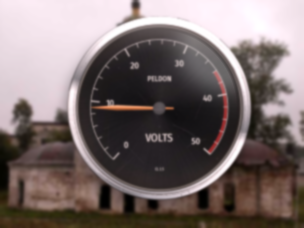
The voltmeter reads 9 V
